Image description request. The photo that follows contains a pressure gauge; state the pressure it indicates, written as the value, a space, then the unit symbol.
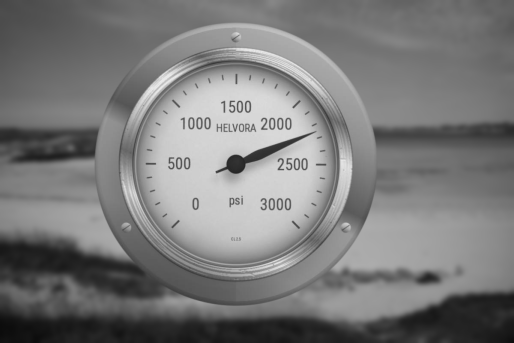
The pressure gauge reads 2250 psi
